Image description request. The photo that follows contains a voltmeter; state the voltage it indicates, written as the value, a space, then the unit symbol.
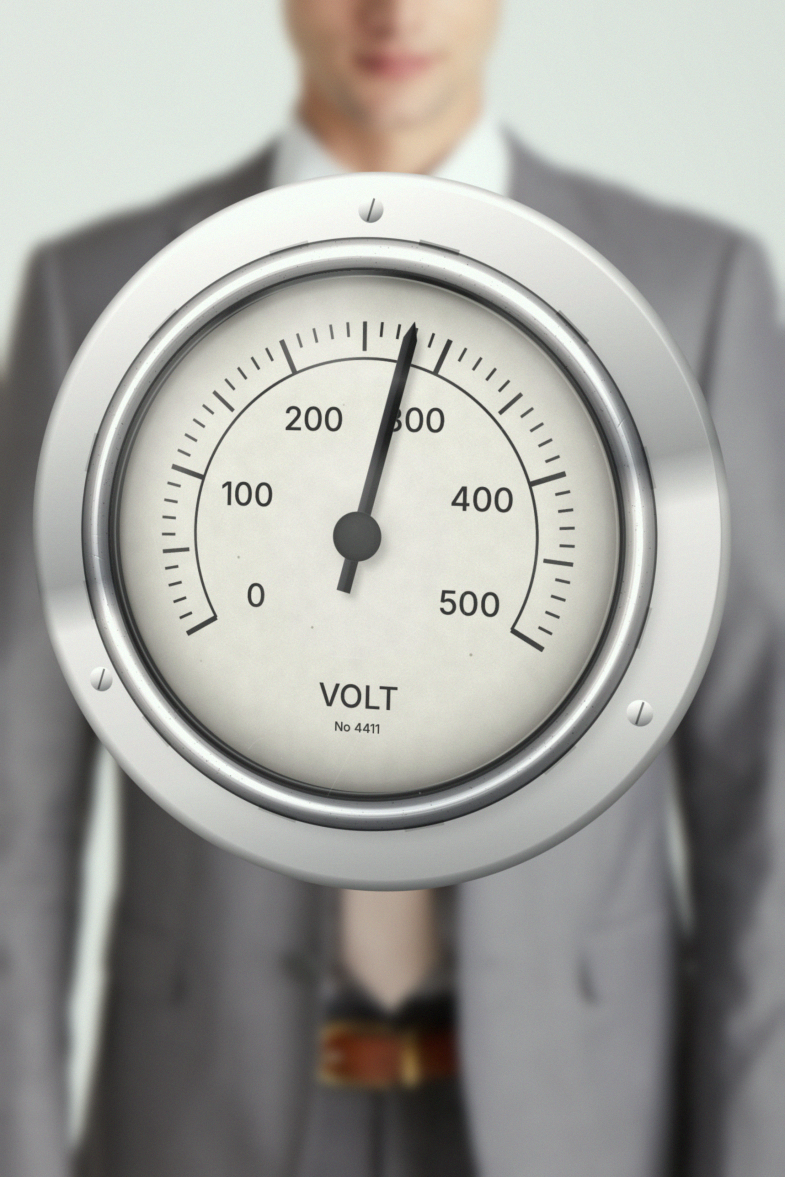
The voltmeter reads 280 V
